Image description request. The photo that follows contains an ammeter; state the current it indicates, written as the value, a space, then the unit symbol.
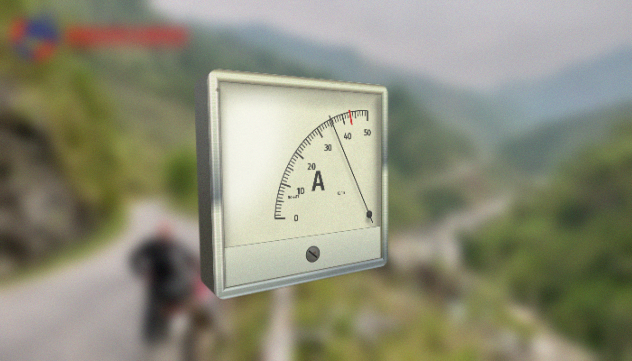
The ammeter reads 35 A
